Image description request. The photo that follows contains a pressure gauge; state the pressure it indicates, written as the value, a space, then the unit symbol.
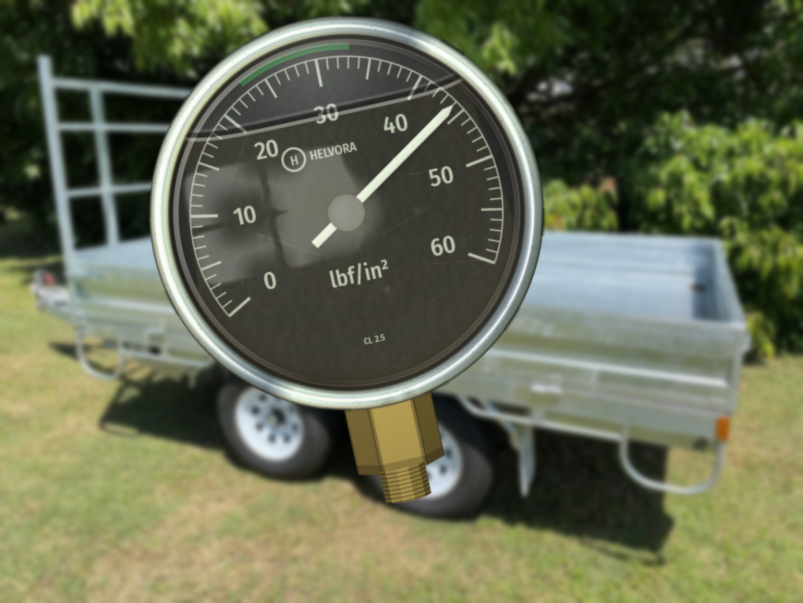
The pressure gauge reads 44 psi
